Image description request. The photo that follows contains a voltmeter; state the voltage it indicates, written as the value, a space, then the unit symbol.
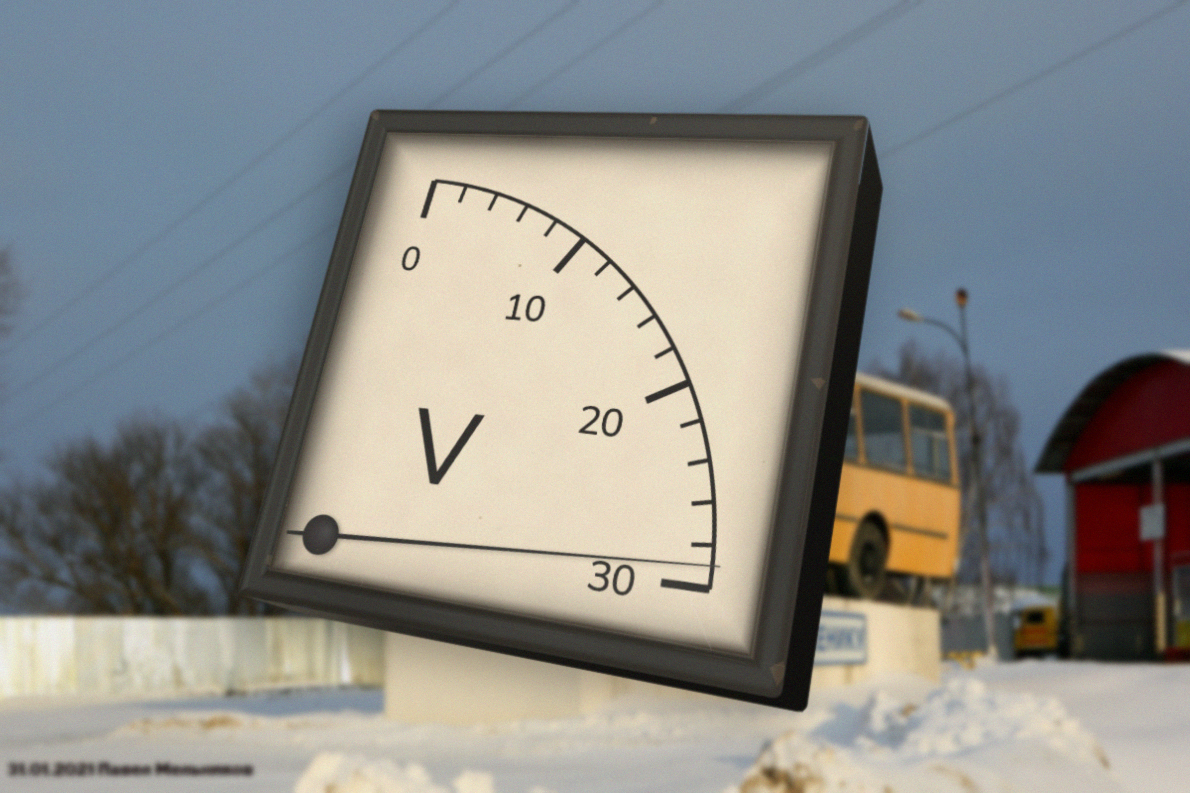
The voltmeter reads 29 V
